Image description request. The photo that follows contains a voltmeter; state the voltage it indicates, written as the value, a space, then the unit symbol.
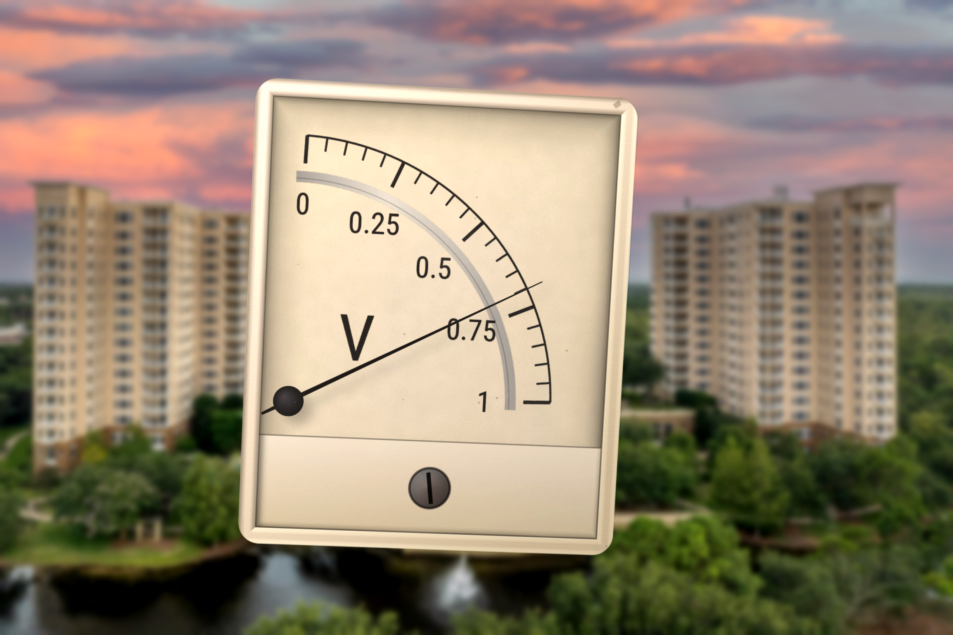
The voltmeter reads 0.7 V
